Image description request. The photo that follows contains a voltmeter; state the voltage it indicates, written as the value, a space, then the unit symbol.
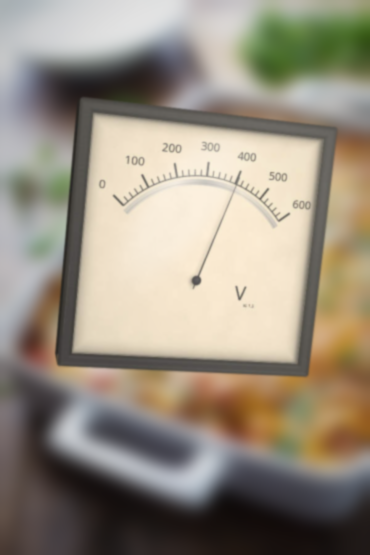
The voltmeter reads 400 V
